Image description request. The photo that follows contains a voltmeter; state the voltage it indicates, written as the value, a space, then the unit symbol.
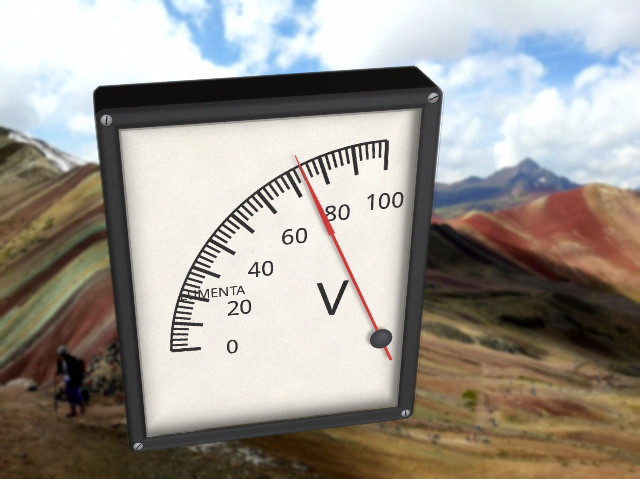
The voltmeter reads 74 V
